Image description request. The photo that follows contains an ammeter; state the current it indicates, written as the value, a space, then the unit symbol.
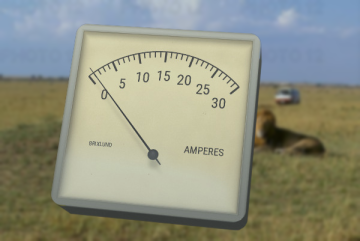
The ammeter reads 1 A
